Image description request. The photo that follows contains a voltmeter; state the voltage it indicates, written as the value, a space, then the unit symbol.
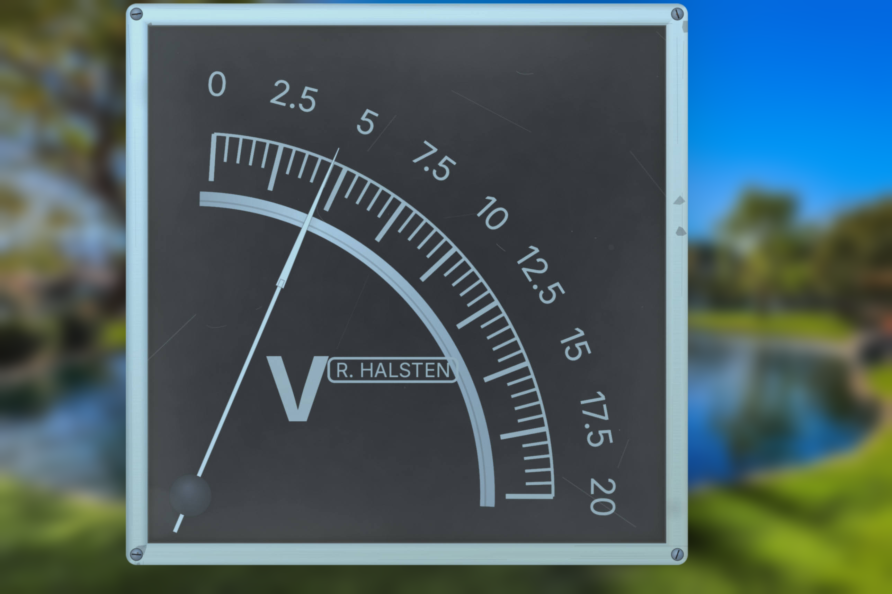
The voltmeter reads 4.5 V
